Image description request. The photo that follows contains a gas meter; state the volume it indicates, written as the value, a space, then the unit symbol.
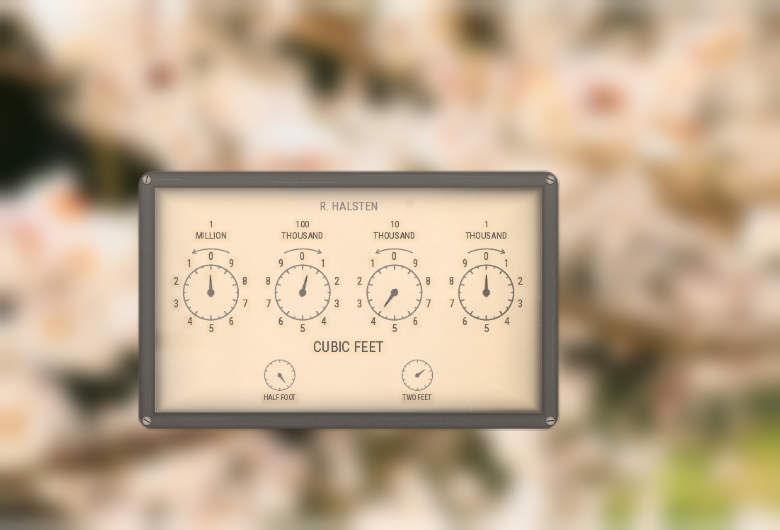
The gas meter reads 4000 ft³
